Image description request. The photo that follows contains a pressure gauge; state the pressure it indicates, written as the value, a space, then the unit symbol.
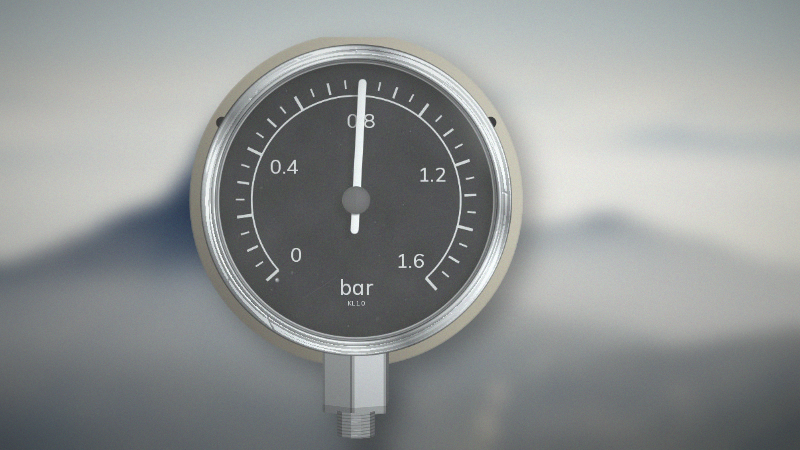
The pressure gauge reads 0.8 bar
